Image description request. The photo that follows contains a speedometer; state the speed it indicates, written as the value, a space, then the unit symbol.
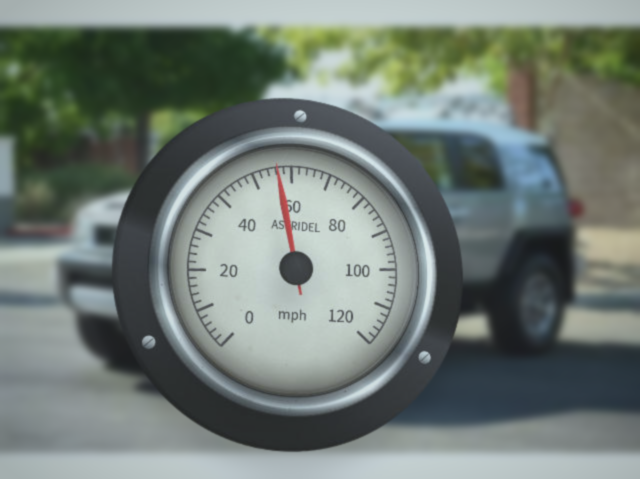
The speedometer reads 56 mph
